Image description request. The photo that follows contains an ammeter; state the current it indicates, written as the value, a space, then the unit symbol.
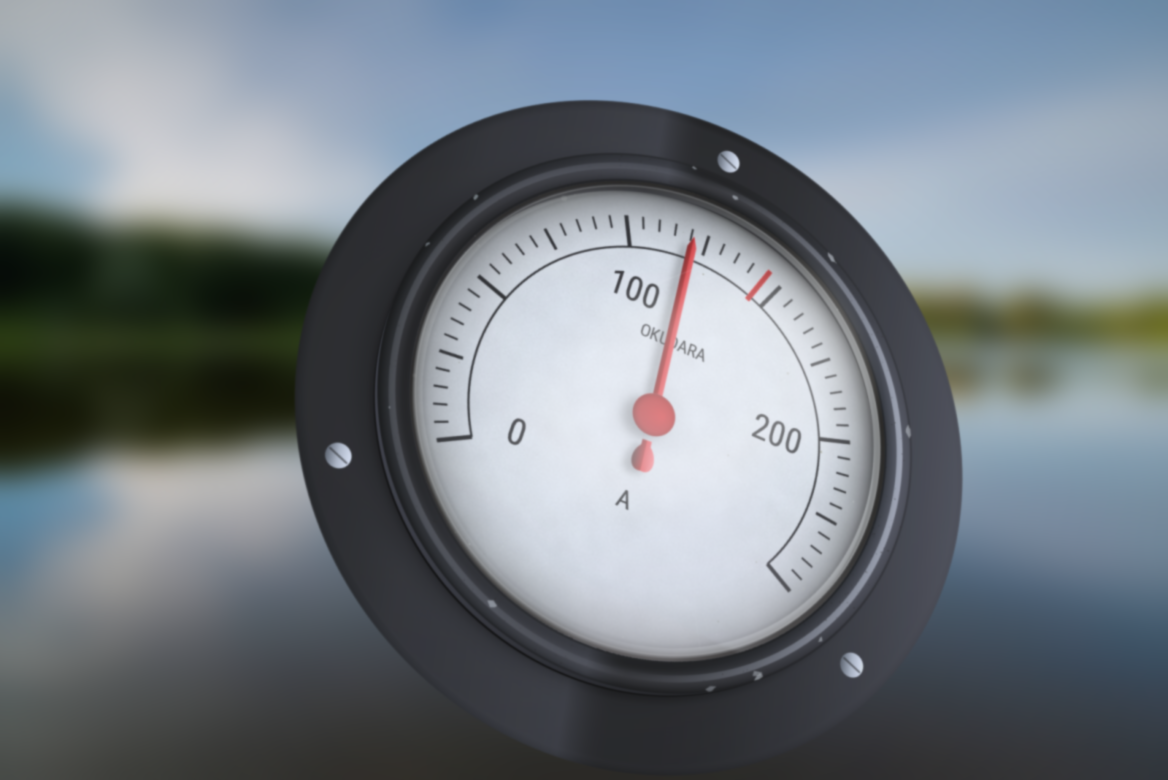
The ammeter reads 120 A
